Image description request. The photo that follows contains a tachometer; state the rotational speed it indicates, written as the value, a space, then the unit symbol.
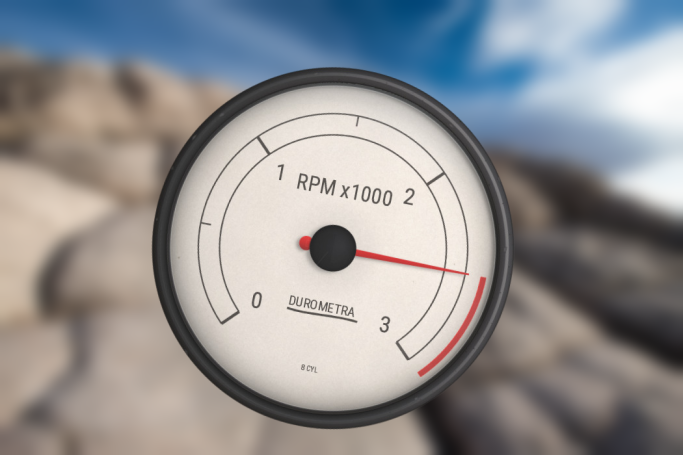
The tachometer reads 2500 rpm
